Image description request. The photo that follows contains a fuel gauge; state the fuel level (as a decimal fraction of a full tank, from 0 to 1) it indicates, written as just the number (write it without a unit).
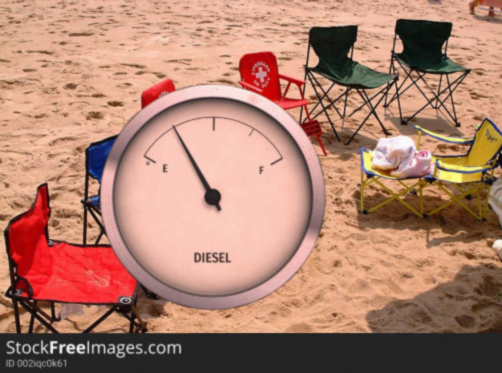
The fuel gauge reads 0.25
